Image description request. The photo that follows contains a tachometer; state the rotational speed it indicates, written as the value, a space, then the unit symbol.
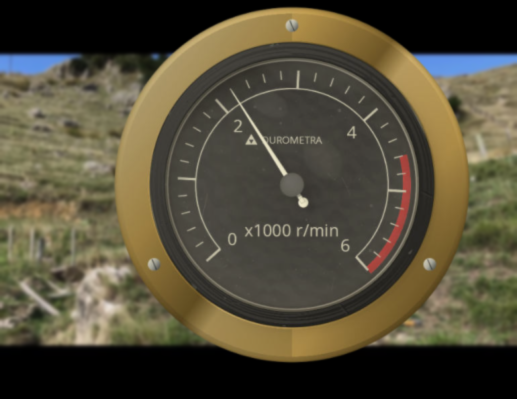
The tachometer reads 2200 rpm
